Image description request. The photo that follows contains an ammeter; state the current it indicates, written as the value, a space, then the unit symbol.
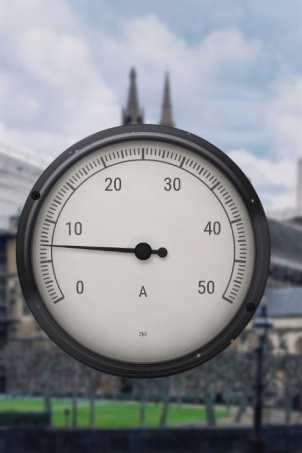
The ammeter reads 7 A
